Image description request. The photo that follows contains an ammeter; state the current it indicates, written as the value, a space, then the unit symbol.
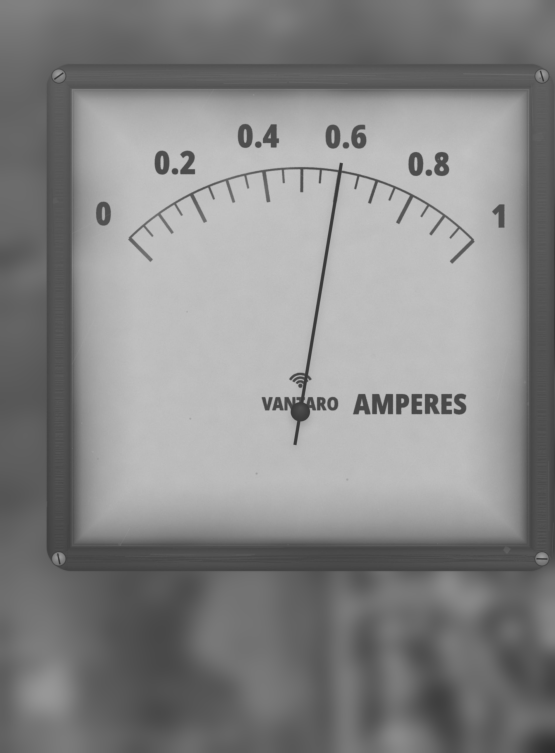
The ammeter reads 0.6 A
